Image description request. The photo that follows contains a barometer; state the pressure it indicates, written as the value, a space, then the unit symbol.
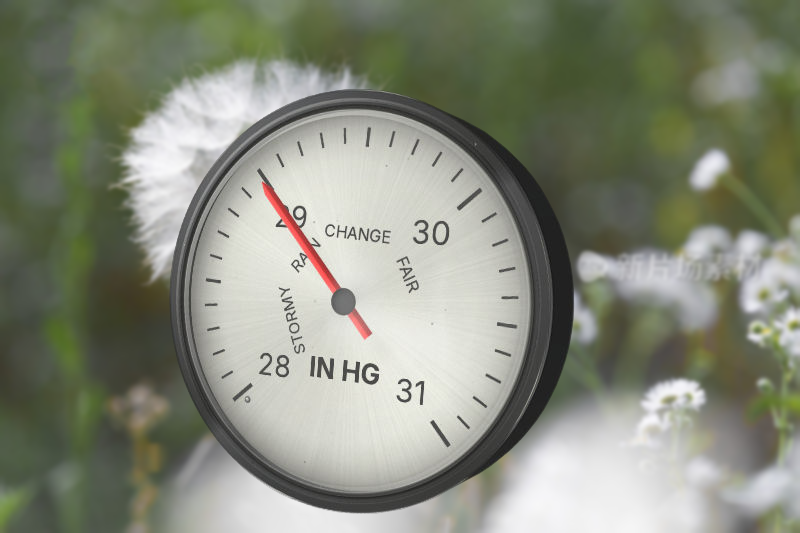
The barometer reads 29 inHg
